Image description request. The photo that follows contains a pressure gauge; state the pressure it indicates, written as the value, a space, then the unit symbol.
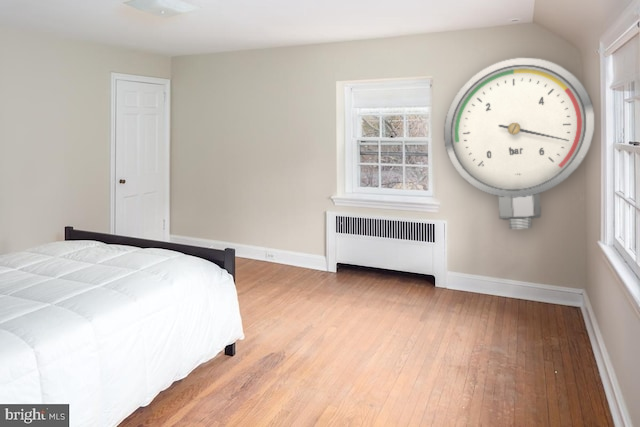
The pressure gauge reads 5.4 bar
